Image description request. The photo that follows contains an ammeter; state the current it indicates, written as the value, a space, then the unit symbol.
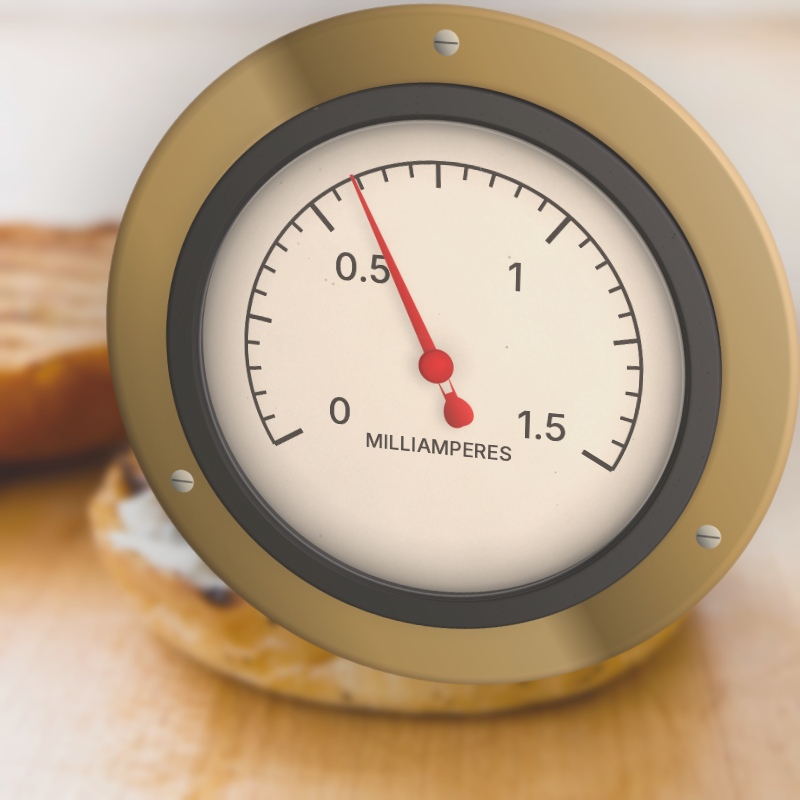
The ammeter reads 0.6 mA
